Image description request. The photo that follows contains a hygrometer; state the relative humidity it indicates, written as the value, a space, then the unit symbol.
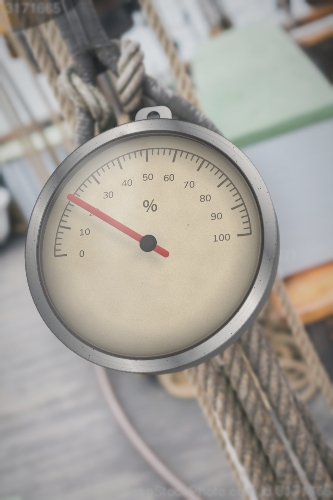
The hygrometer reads 20 %
